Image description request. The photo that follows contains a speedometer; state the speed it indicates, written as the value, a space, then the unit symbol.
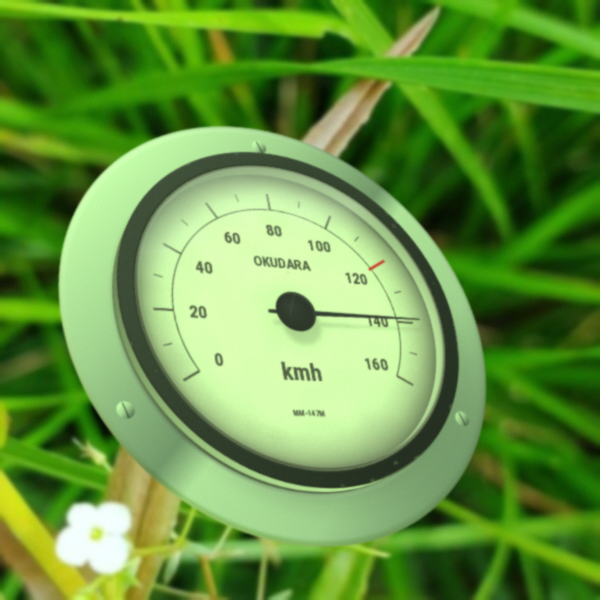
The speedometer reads 140 km/h
